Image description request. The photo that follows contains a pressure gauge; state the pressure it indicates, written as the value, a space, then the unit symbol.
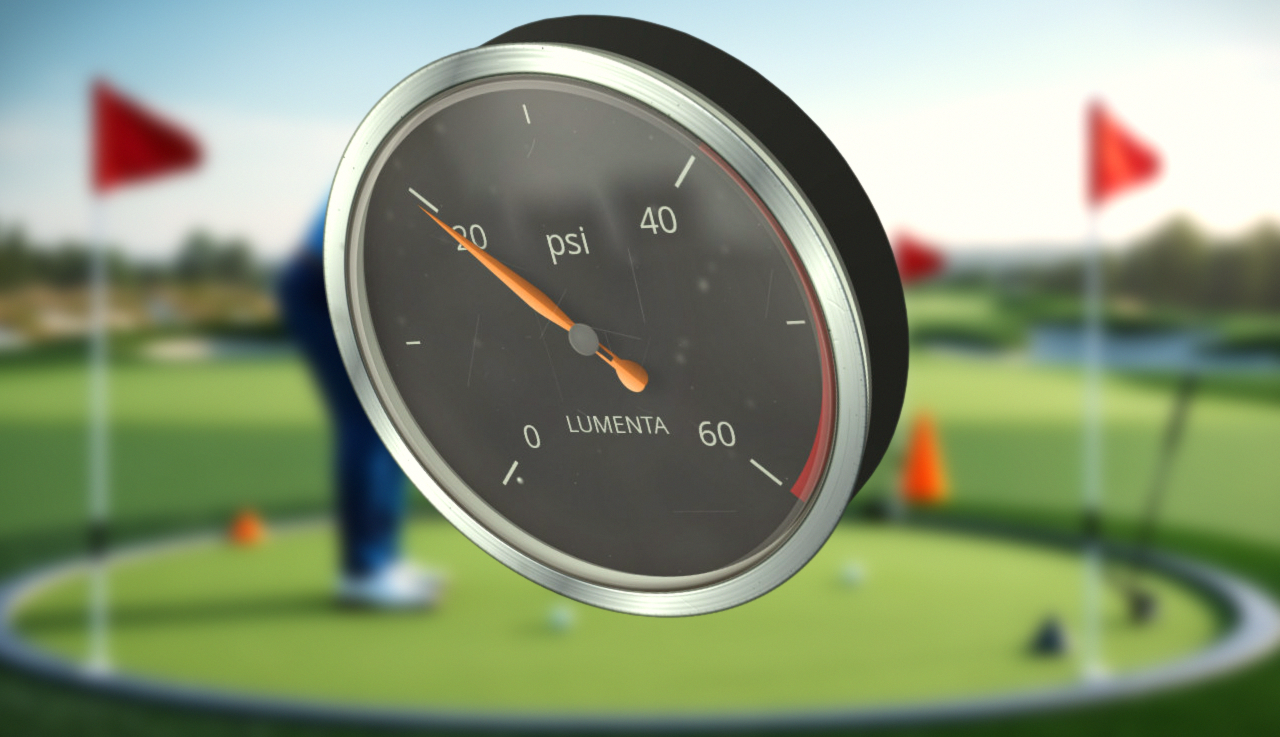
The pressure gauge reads 20 psi
